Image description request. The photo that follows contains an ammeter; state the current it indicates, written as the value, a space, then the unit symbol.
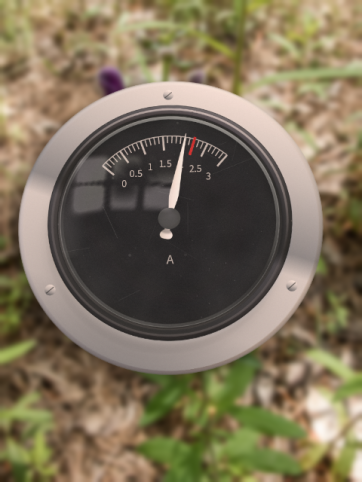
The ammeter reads 2 A
